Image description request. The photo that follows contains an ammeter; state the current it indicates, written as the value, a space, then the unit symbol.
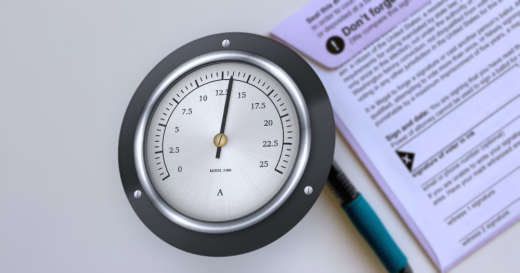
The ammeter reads 13.5 A
